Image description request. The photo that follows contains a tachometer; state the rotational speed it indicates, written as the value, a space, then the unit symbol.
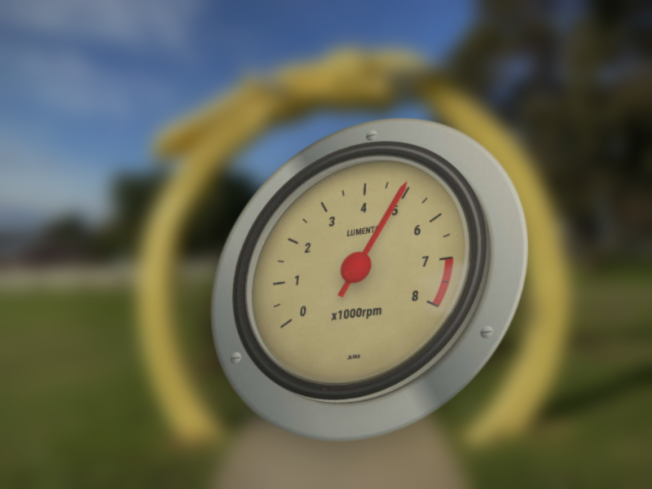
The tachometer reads 5000 rpm
